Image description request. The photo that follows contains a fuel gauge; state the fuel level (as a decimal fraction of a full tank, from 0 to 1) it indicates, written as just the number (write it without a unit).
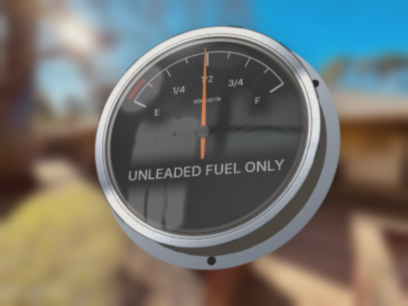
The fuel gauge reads 0.5
